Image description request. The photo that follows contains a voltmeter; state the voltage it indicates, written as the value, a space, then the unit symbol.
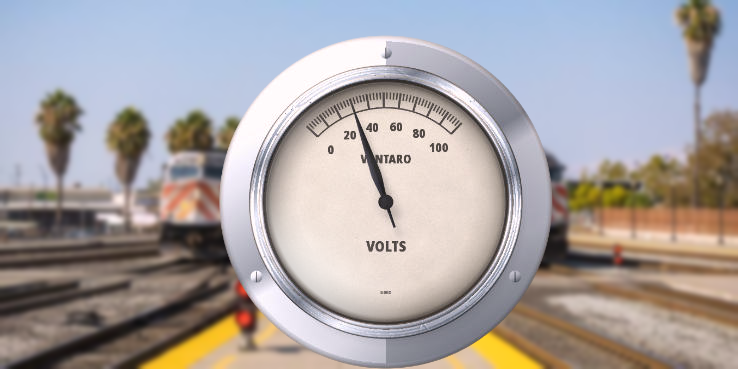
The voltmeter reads 30 V
